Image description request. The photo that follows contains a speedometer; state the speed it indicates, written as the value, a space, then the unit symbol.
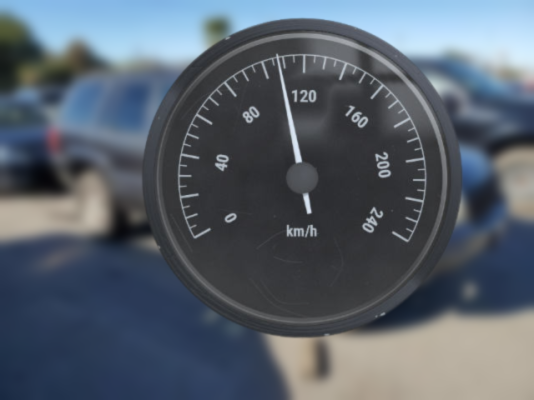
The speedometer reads 107.5 km/h
